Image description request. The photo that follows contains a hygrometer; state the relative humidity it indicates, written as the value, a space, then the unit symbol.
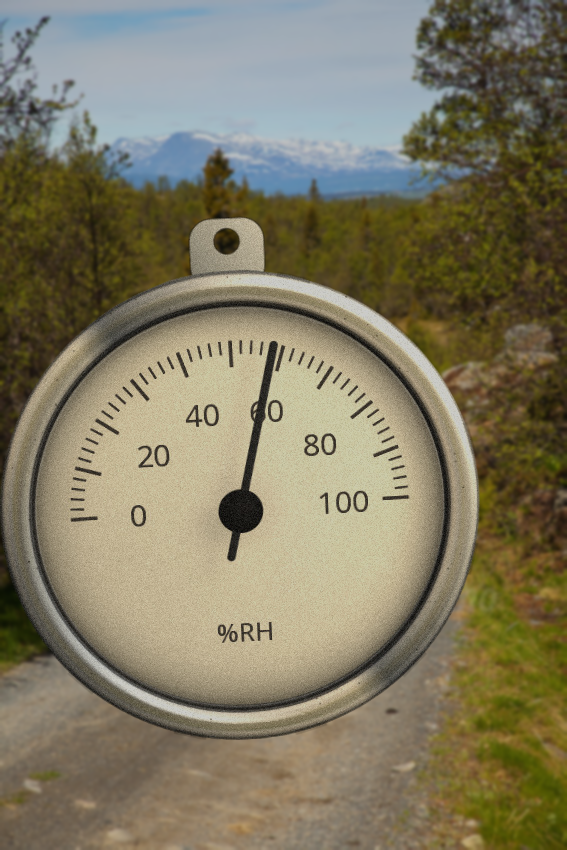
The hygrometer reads 58 %
